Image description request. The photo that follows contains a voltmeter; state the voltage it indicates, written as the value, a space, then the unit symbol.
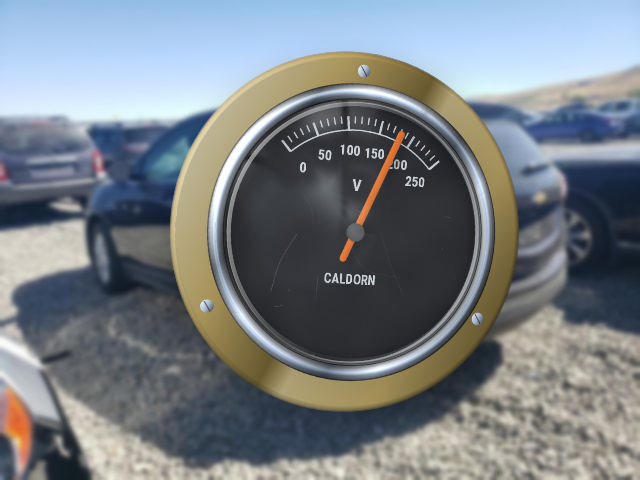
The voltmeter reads 180 V
